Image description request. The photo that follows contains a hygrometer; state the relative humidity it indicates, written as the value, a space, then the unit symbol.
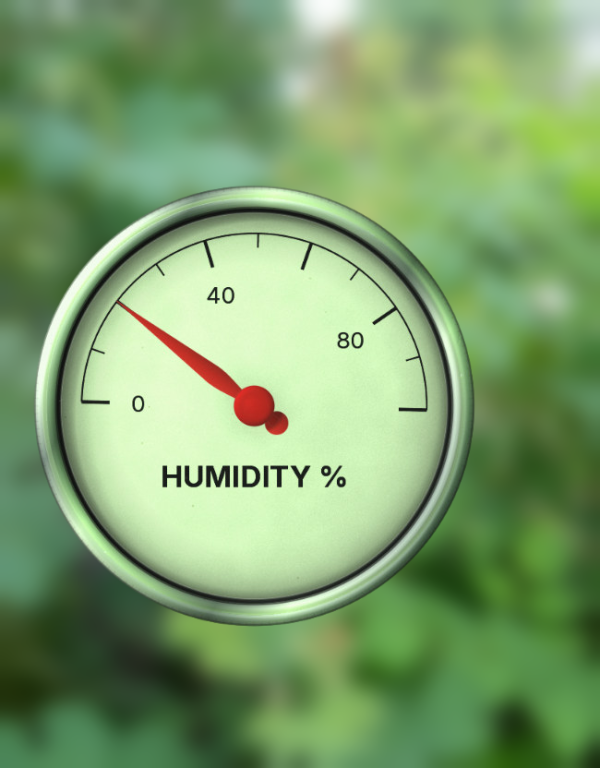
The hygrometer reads 20 %
